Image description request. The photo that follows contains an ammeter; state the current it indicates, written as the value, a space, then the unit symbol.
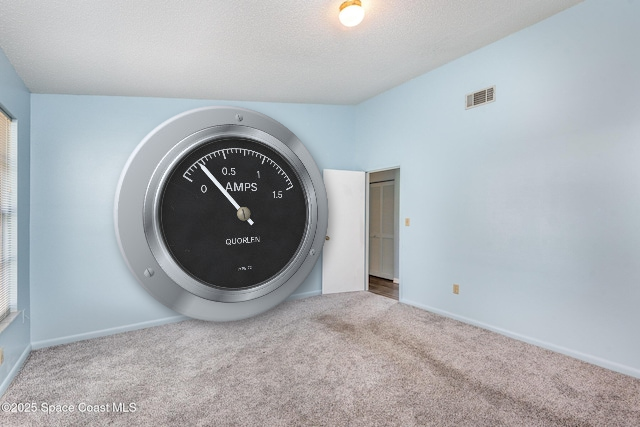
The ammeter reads 0.2 A
